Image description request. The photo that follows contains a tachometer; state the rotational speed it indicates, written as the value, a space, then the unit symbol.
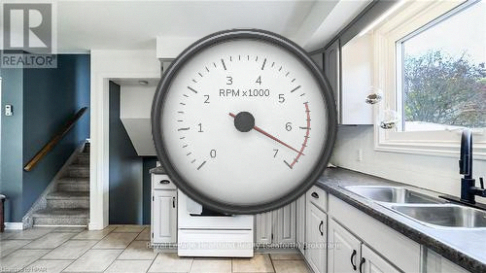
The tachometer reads 6600 rpm
